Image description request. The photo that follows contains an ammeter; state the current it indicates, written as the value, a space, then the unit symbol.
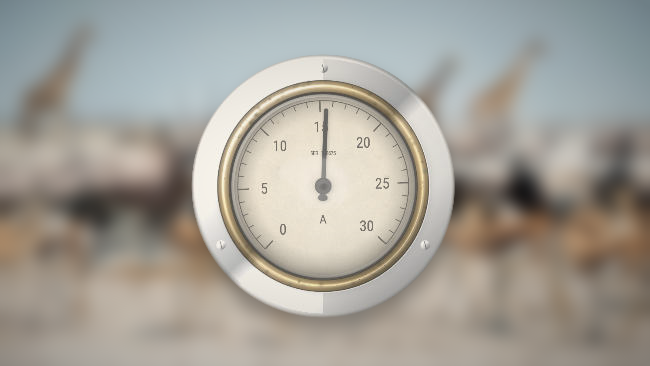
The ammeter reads 15.5 A
